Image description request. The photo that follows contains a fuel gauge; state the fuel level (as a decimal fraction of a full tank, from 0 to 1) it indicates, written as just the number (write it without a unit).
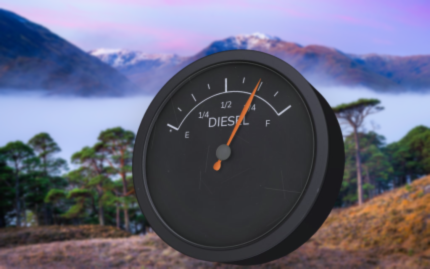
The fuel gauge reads 0.75
